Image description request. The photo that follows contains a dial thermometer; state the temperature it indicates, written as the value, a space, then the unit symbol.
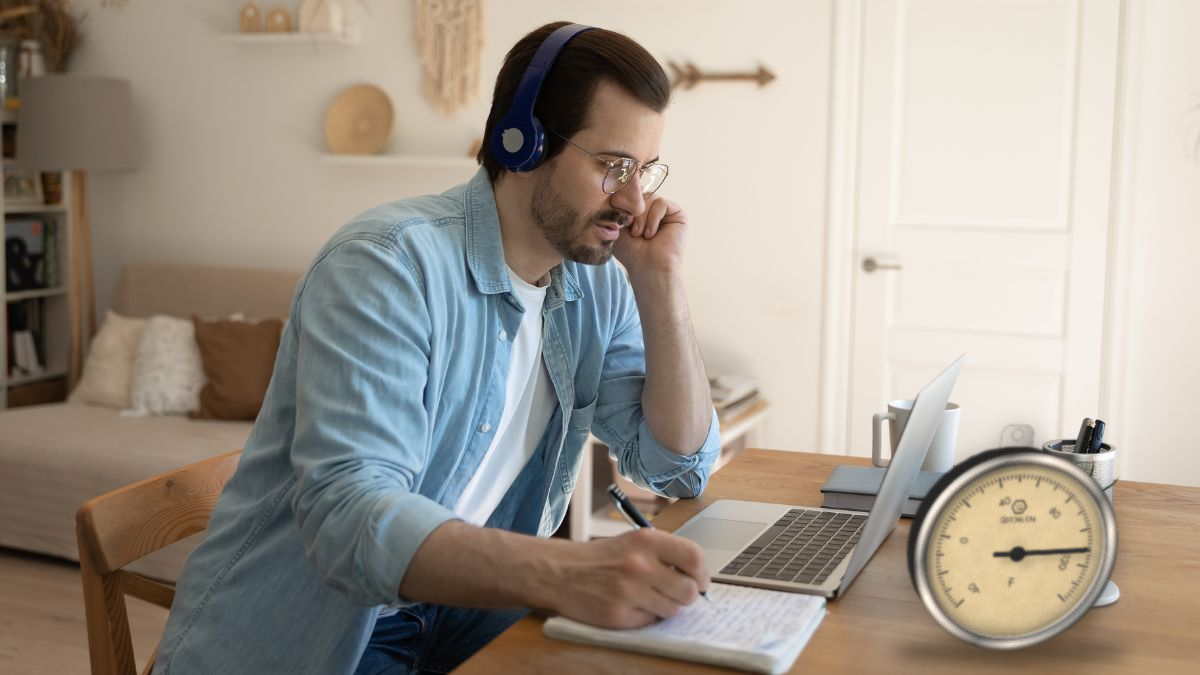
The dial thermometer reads 110 °F
